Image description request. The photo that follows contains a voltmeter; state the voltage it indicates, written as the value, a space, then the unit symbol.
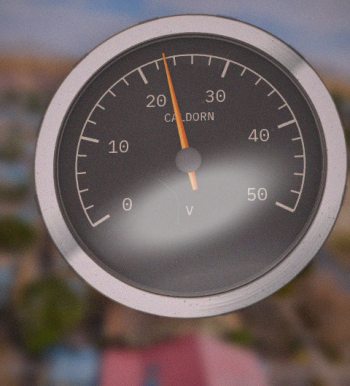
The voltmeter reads 23 V
